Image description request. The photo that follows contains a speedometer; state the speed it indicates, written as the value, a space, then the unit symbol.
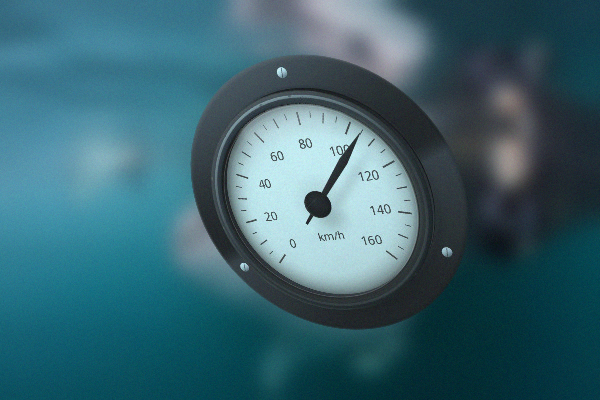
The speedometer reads 105 km/h
